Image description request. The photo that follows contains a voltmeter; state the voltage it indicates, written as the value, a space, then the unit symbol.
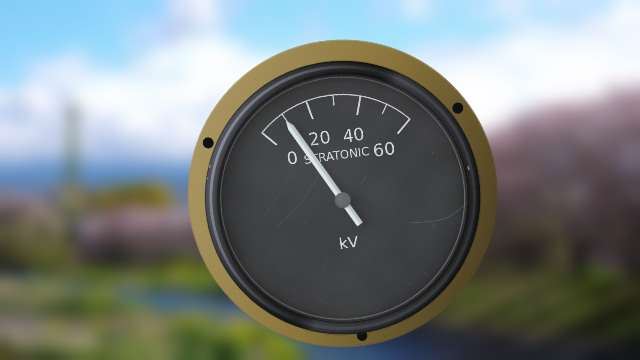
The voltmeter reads 10 kV
